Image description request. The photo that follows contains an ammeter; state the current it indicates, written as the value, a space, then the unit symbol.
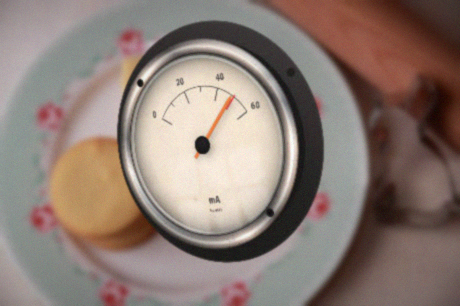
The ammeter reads 50 mA
